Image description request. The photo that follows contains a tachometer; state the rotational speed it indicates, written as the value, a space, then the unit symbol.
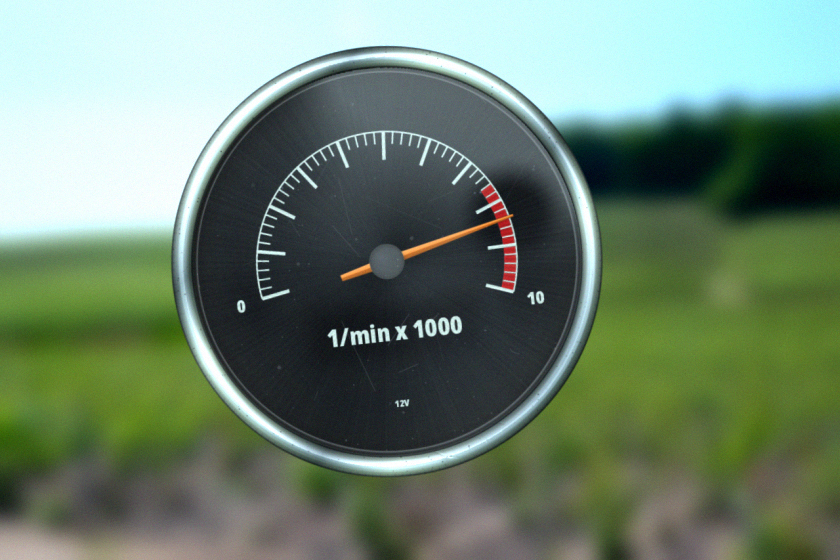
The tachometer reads 8400 rpm
